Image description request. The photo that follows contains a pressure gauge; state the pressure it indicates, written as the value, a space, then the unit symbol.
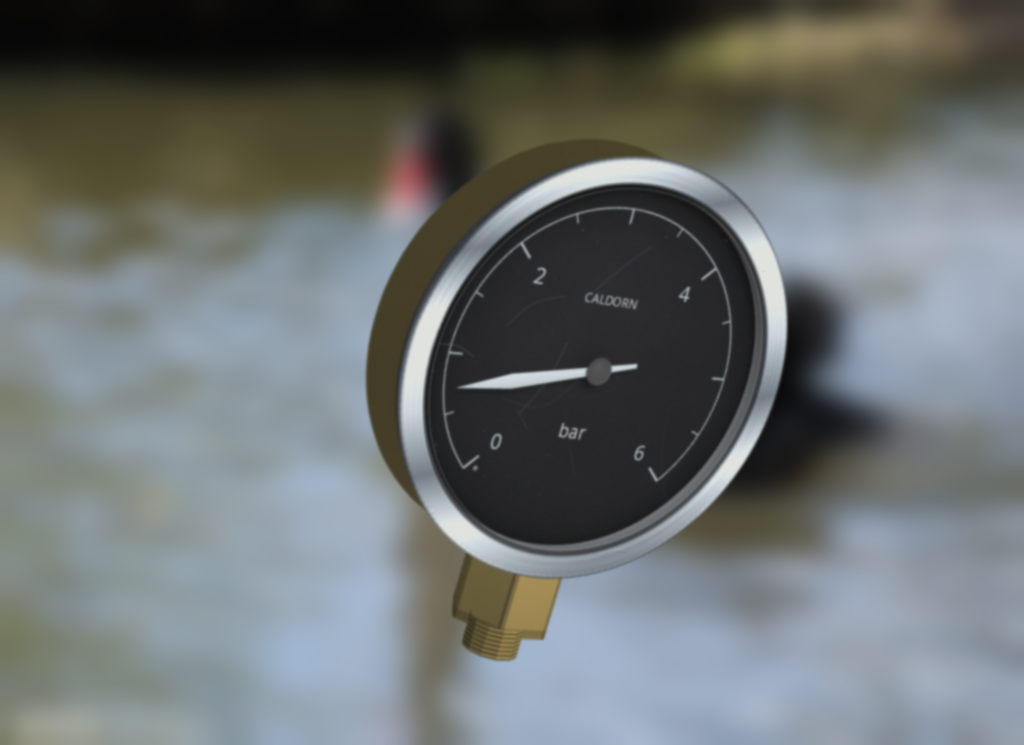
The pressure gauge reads 0.75 bar
